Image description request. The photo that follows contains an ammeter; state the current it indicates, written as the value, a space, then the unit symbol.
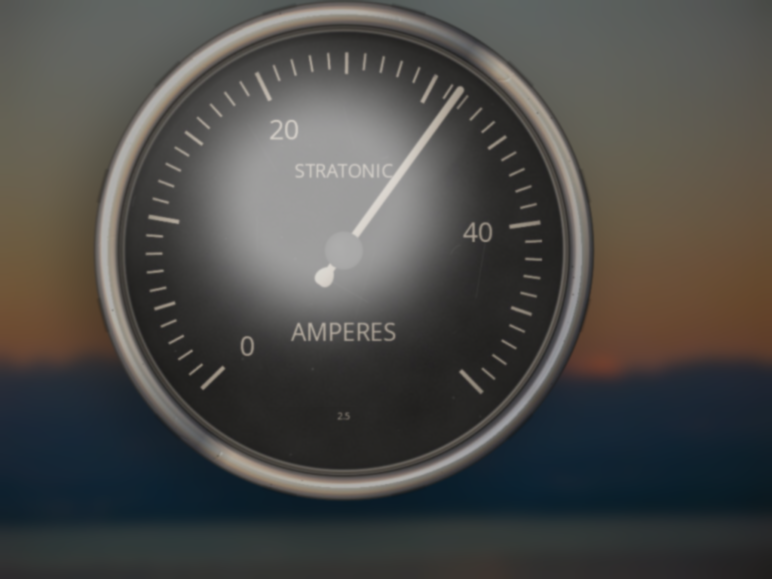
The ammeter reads 31.5 A
